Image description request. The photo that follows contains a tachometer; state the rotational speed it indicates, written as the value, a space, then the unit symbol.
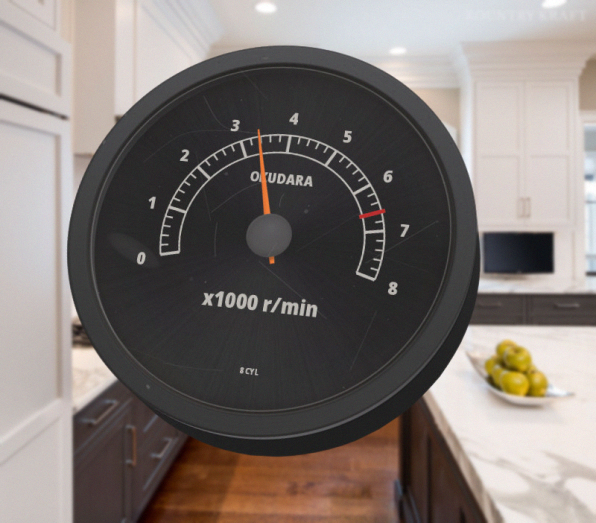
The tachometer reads 3400 rpm
